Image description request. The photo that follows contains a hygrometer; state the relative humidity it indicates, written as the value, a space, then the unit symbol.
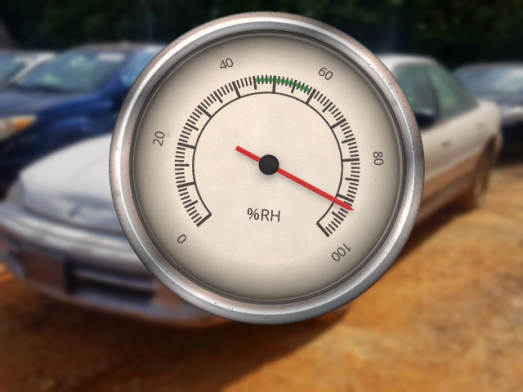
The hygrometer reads 92 %
